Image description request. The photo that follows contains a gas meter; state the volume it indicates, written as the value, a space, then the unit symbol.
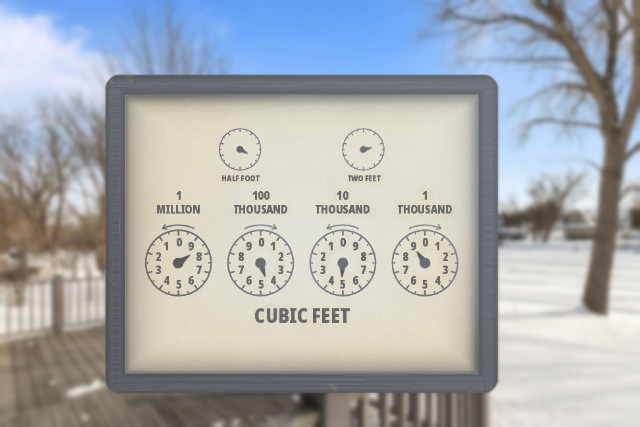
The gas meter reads 844900 ft³
